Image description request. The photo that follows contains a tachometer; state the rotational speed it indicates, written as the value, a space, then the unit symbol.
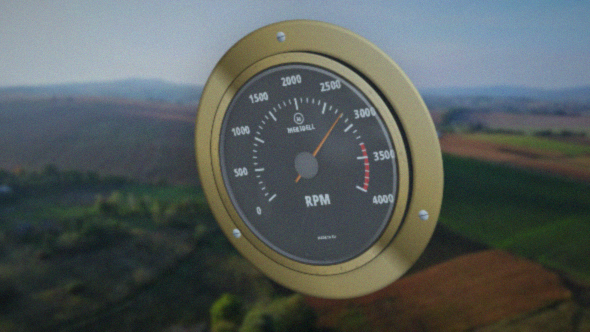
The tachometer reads 2800 rpm
